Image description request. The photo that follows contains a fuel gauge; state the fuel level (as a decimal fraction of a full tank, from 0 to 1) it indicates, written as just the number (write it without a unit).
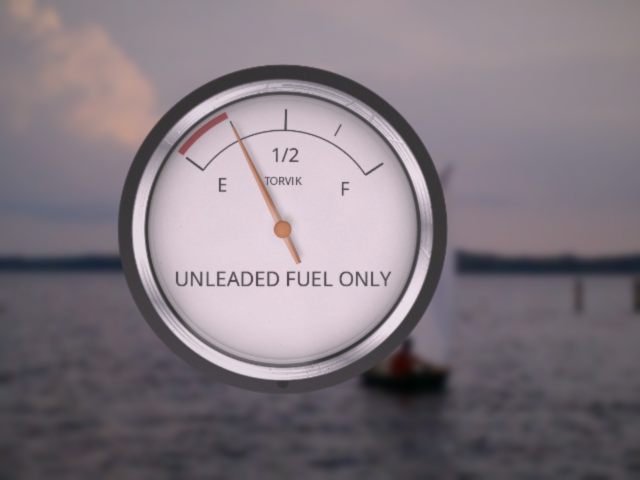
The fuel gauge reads 0.25
